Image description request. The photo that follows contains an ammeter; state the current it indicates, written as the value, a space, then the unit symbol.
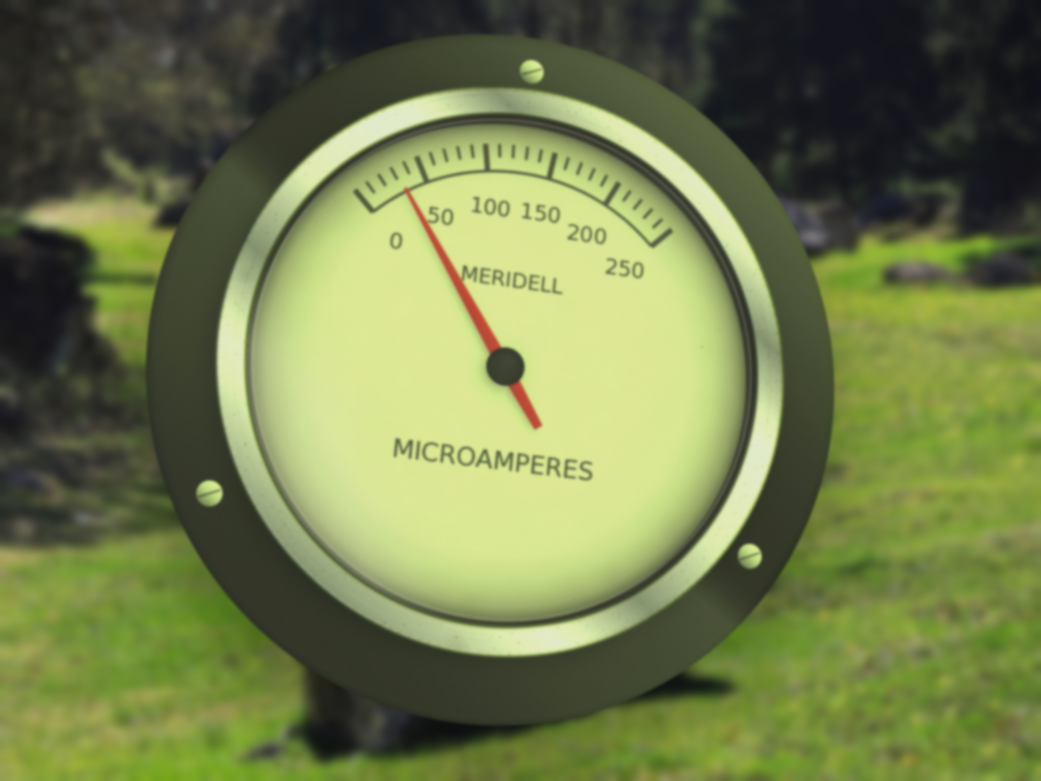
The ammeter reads 30 µA
